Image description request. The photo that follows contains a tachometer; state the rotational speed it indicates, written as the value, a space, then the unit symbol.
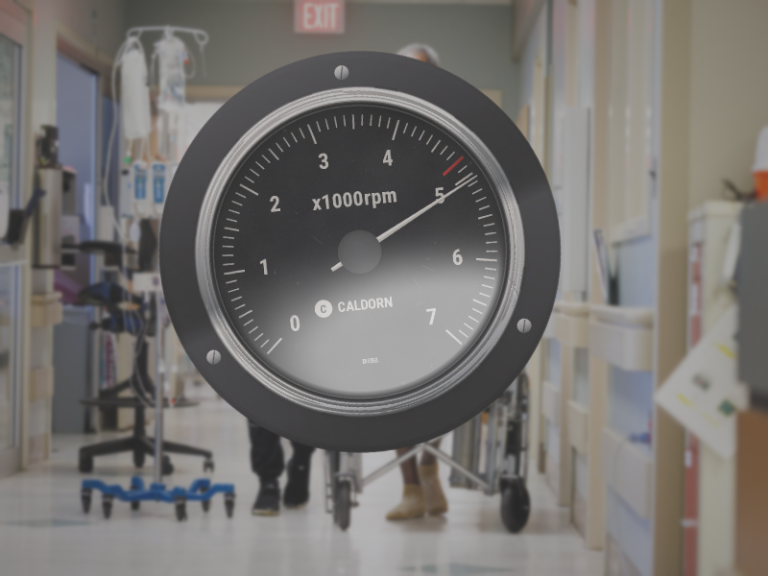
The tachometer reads 5050 rpm
